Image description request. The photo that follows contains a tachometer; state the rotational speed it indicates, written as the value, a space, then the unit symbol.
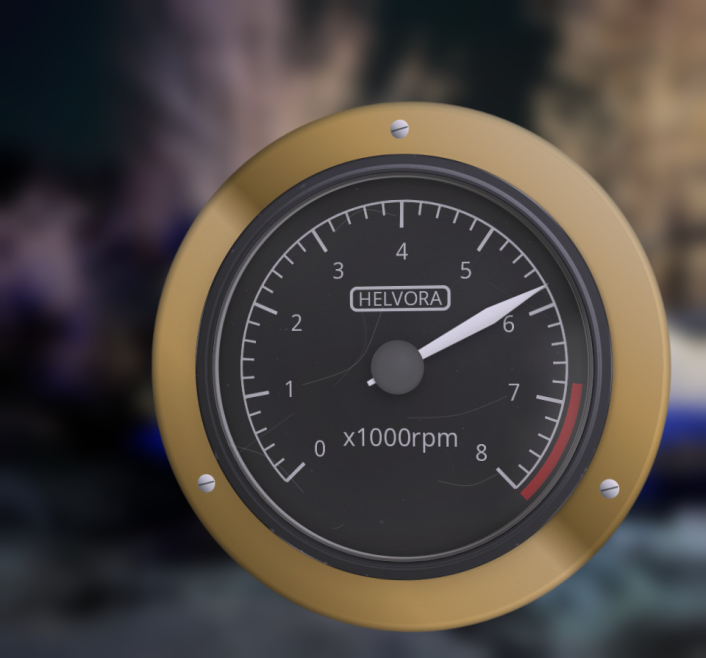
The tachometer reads 5800 rpm
